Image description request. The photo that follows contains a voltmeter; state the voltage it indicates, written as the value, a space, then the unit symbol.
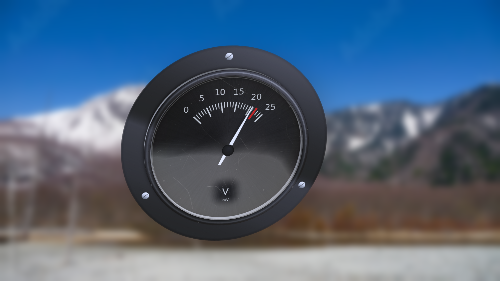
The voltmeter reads 20 V
